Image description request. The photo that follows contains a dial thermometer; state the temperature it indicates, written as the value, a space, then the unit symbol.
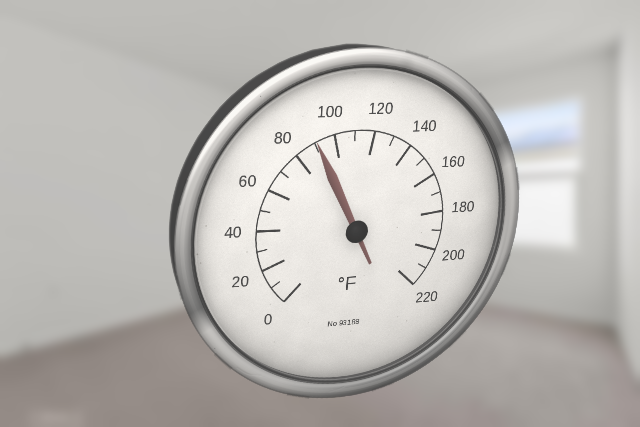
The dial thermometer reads 90 °F
